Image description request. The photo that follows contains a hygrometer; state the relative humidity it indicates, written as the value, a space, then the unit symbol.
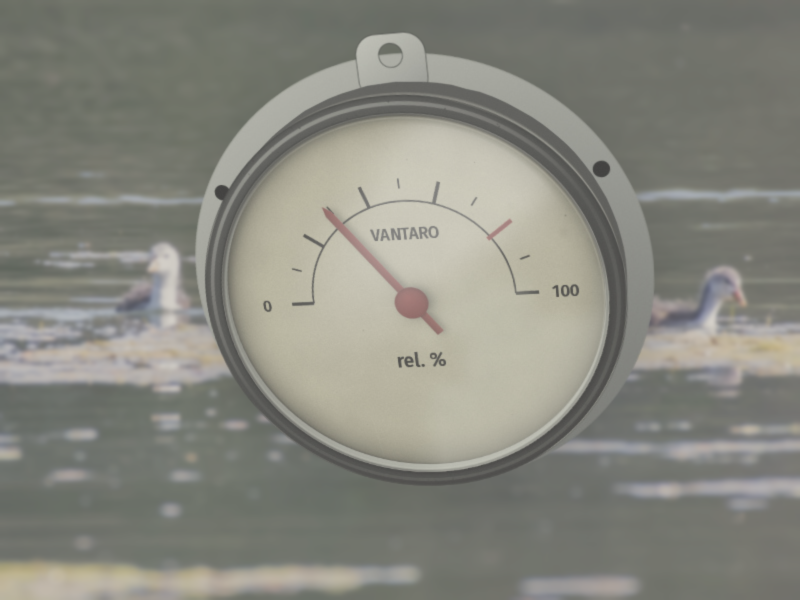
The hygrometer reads 30 %
